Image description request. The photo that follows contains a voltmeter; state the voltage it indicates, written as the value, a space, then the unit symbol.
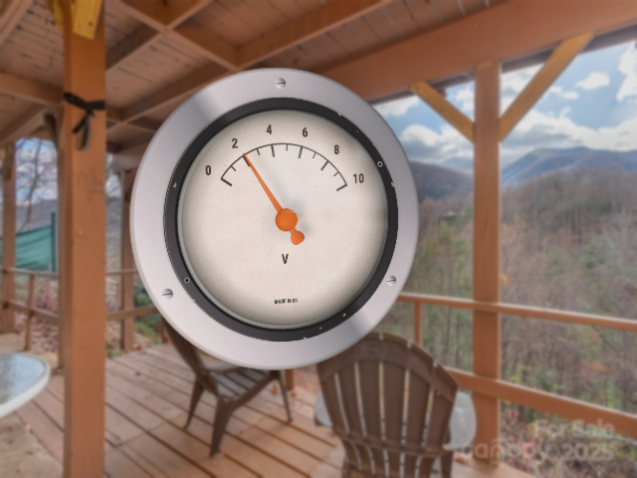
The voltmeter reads 2 V
